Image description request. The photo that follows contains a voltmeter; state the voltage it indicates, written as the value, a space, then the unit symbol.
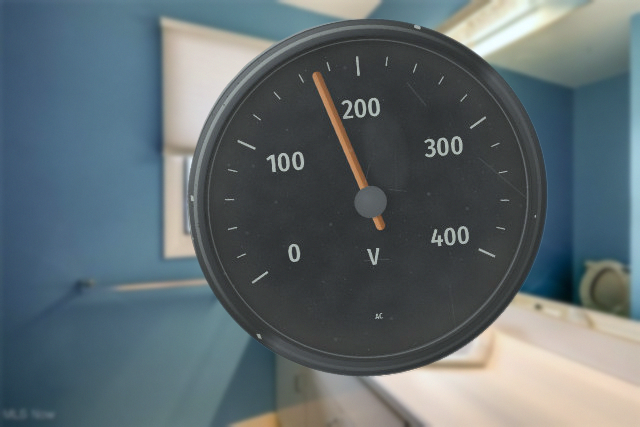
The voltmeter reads 170 V
